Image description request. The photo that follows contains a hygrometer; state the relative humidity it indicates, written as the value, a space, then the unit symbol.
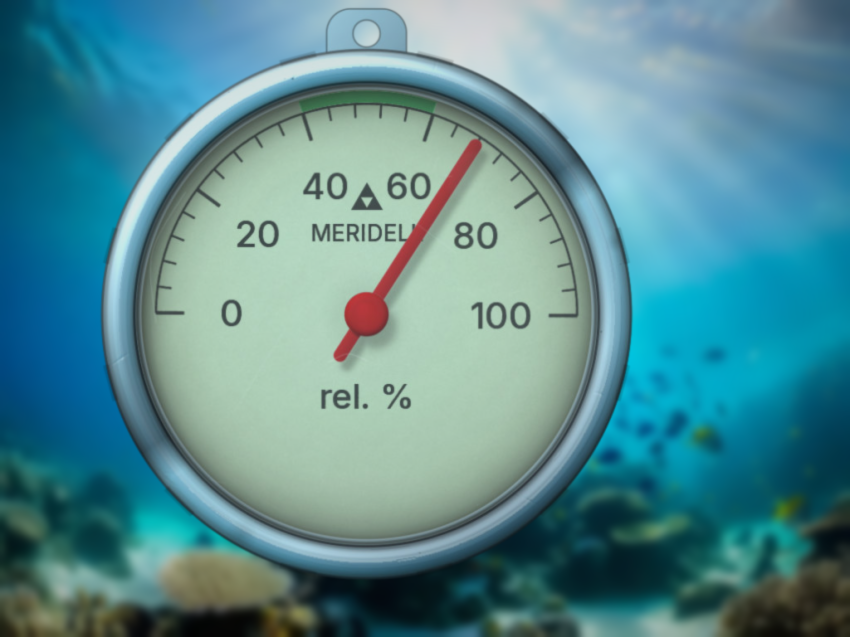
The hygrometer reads 68 %
